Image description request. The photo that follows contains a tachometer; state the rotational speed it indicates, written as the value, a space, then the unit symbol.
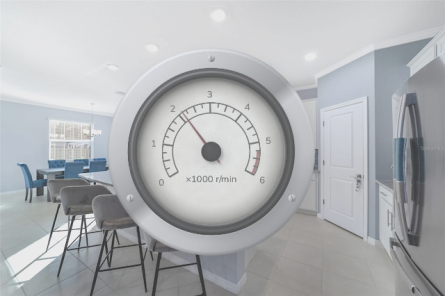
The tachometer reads 2125 rpm
